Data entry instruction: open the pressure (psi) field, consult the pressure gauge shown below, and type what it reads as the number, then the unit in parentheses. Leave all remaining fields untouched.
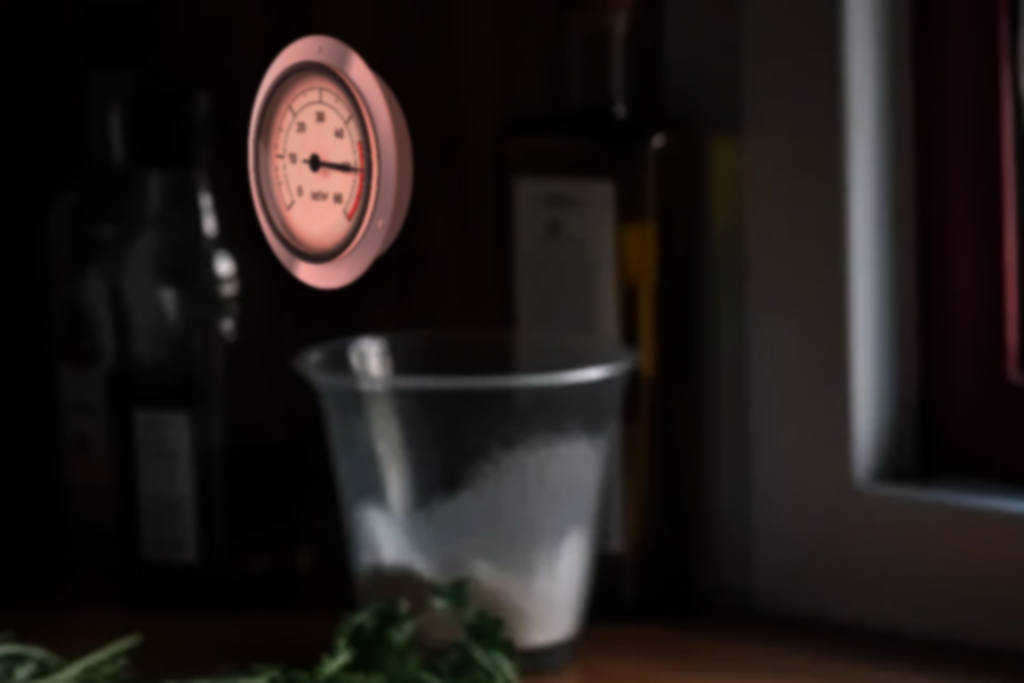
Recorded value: 50 (psi)
